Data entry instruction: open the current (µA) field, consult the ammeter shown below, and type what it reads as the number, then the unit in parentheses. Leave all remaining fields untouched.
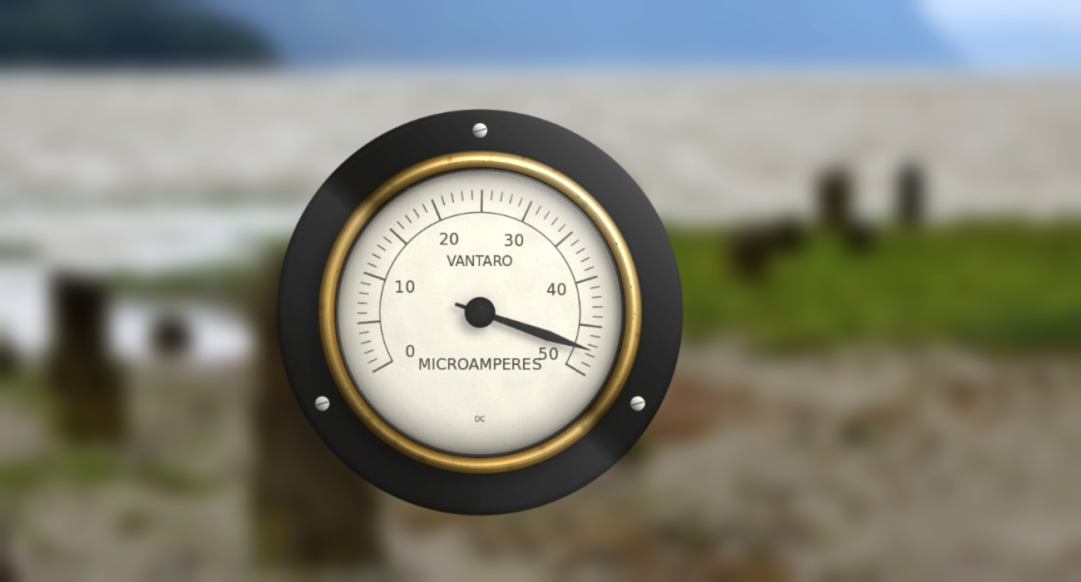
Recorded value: 47.5 (µA)
